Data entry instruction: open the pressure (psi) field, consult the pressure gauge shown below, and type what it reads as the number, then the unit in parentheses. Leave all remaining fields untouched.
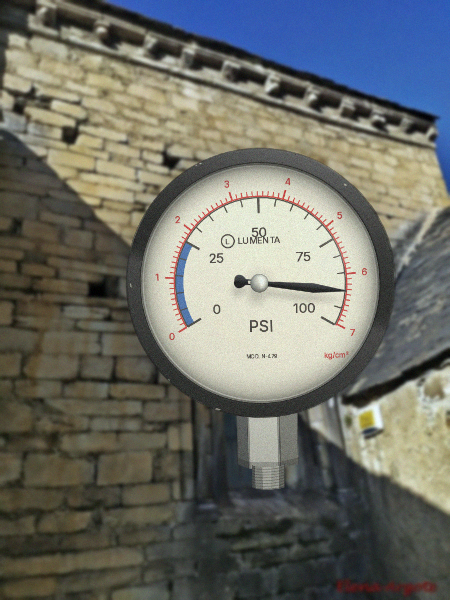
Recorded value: 90 (psi)
